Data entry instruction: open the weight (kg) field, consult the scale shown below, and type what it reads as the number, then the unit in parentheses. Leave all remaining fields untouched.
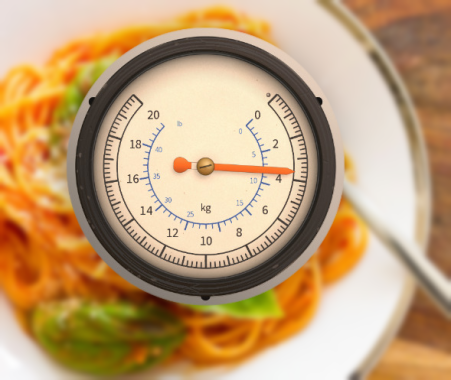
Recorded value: 3.6 (kg)
